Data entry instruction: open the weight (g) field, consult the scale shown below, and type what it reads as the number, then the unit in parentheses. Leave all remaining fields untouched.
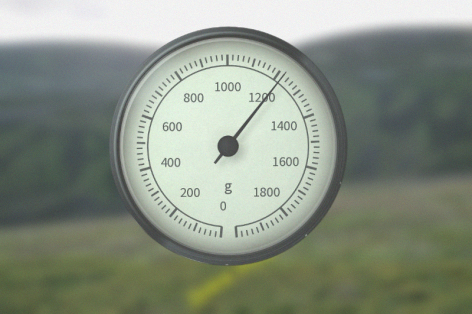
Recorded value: 1220 (g)
